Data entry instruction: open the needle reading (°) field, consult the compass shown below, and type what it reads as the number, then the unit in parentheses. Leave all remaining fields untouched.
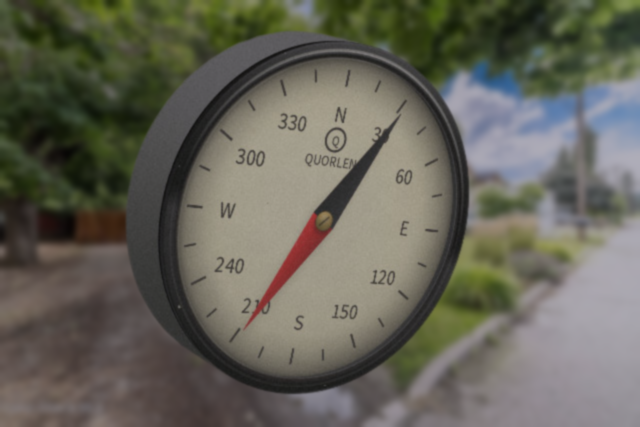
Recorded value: 210 (°)
